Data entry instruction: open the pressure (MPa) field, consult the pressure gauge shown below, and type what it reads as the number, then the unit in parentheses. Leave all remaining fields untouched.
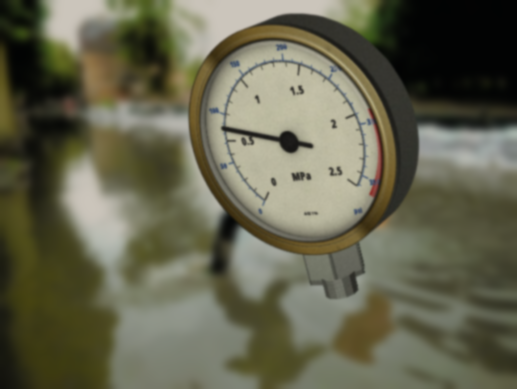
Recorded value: 0.6 (MPa)
